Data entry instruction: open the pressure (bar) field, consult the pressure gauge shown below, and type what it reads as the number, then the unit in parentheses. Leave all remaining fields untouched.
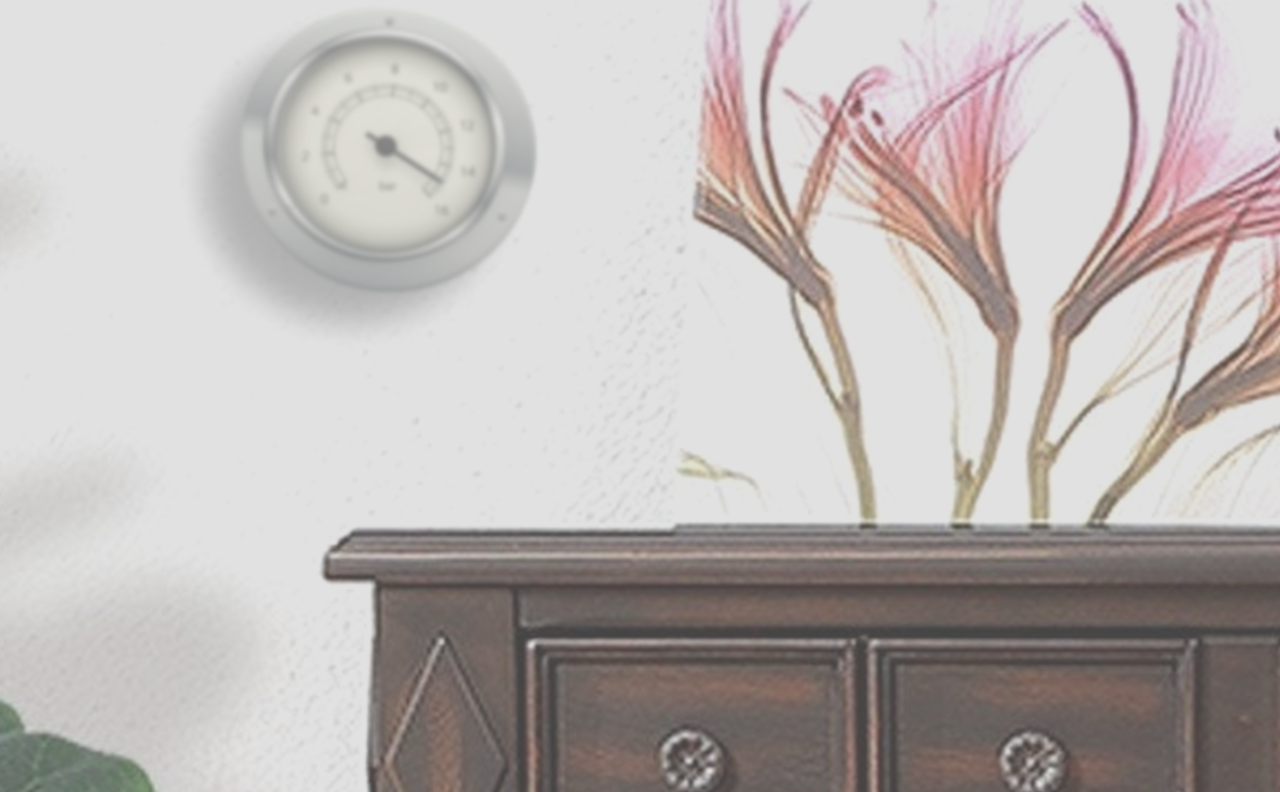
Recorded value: 15 (bar)
